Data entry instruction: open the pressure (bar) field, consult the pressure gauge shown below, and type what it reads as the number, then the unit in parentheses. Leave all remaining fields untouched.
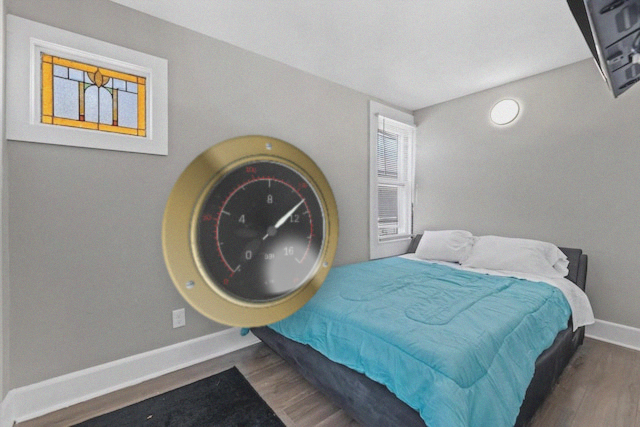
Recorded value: 11 (bar)
